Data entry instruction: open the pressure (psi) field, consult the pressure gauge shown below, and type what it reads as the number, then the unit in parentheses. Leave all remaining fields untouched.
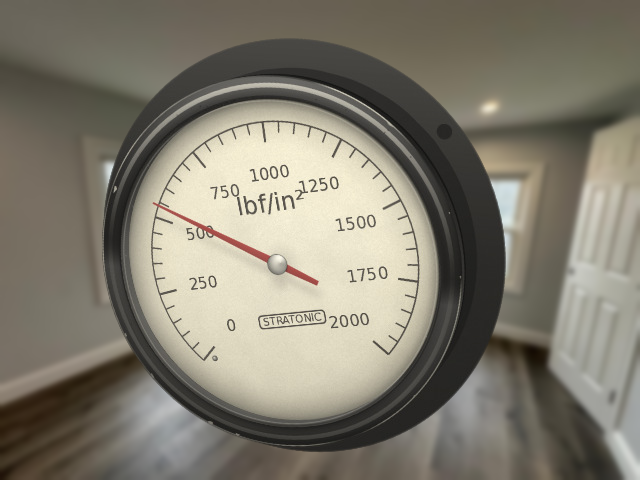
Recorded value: 550 (psi)
